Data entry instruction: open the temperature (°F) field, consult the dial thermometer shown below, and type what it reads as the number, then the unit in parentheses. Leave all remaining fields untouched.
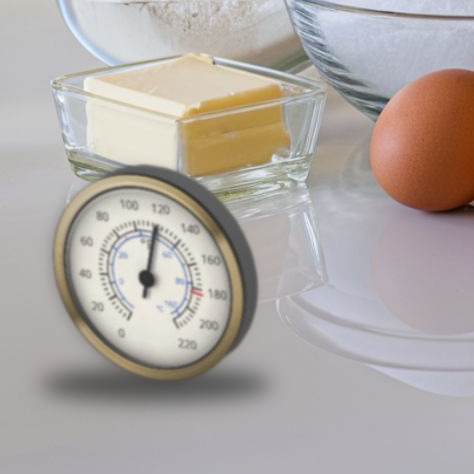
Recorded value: 120 (°F)
